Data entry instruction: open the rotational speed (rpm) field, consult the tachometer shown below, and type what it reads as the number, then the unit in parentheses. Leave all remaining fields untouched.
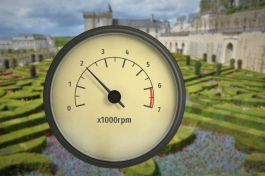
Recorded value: 2000 (rpm)
